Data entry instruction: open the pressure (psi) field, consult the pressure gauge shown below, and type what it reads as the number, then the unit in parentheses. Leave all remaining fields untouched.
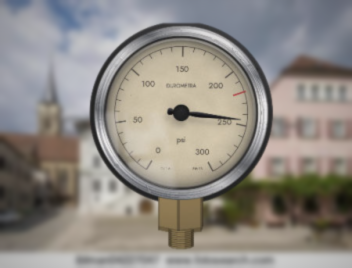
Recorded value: 245 (psi)
